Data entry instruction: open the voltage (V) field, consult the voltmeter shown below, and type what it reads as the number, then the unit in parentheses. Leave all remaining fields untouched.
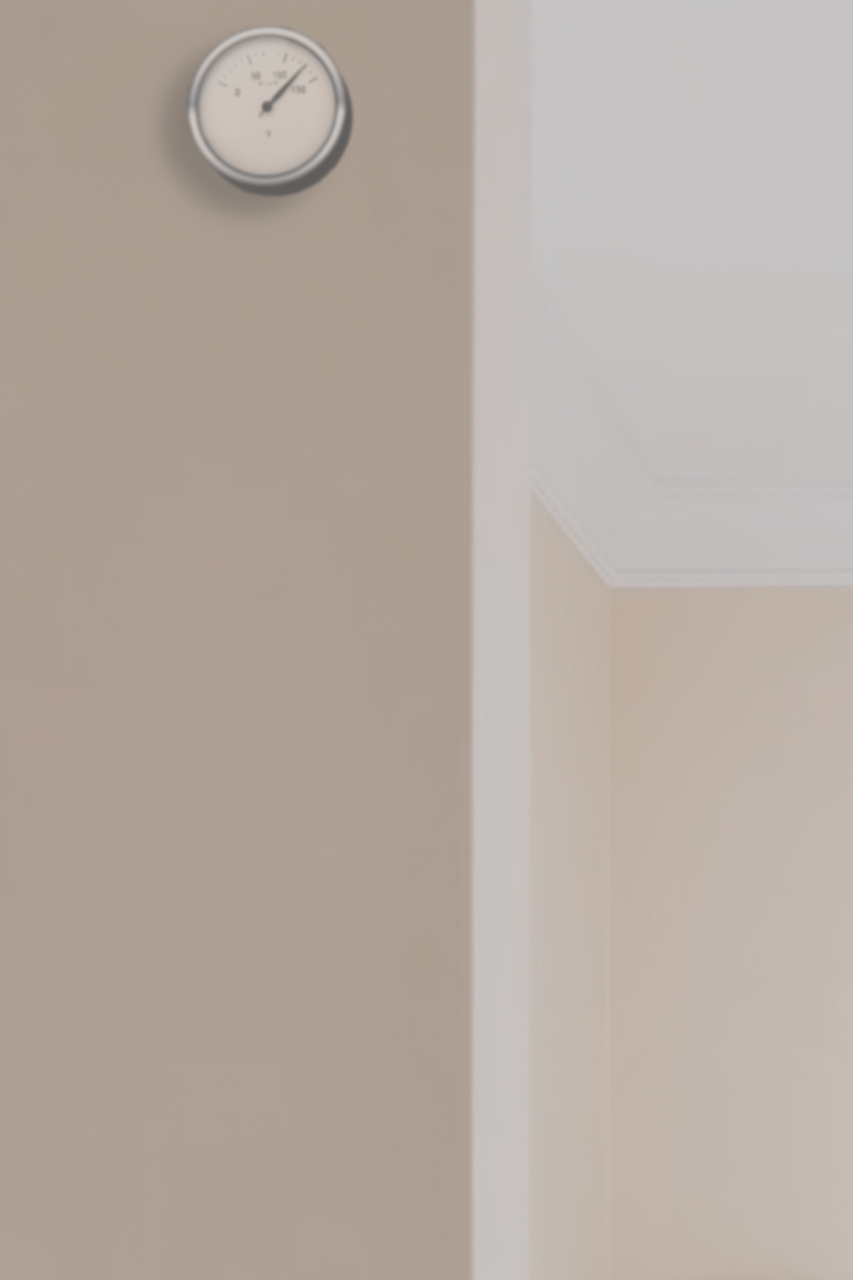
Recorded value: 130 (V)
